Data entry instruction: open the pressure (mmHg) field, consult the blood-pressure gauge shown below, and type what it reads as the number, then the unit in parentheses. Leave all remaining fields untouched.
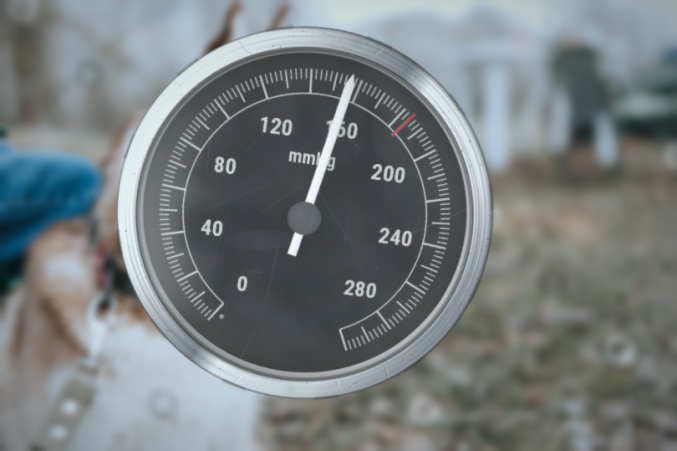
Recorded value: 156 (mmHg)
